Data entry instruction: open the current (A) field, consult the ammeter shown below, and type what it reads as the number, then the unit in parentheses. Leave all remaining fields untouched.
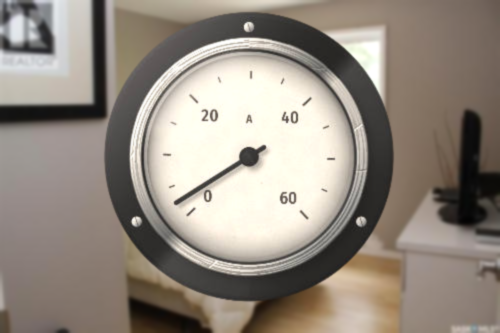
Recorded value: 2.5 (A)
